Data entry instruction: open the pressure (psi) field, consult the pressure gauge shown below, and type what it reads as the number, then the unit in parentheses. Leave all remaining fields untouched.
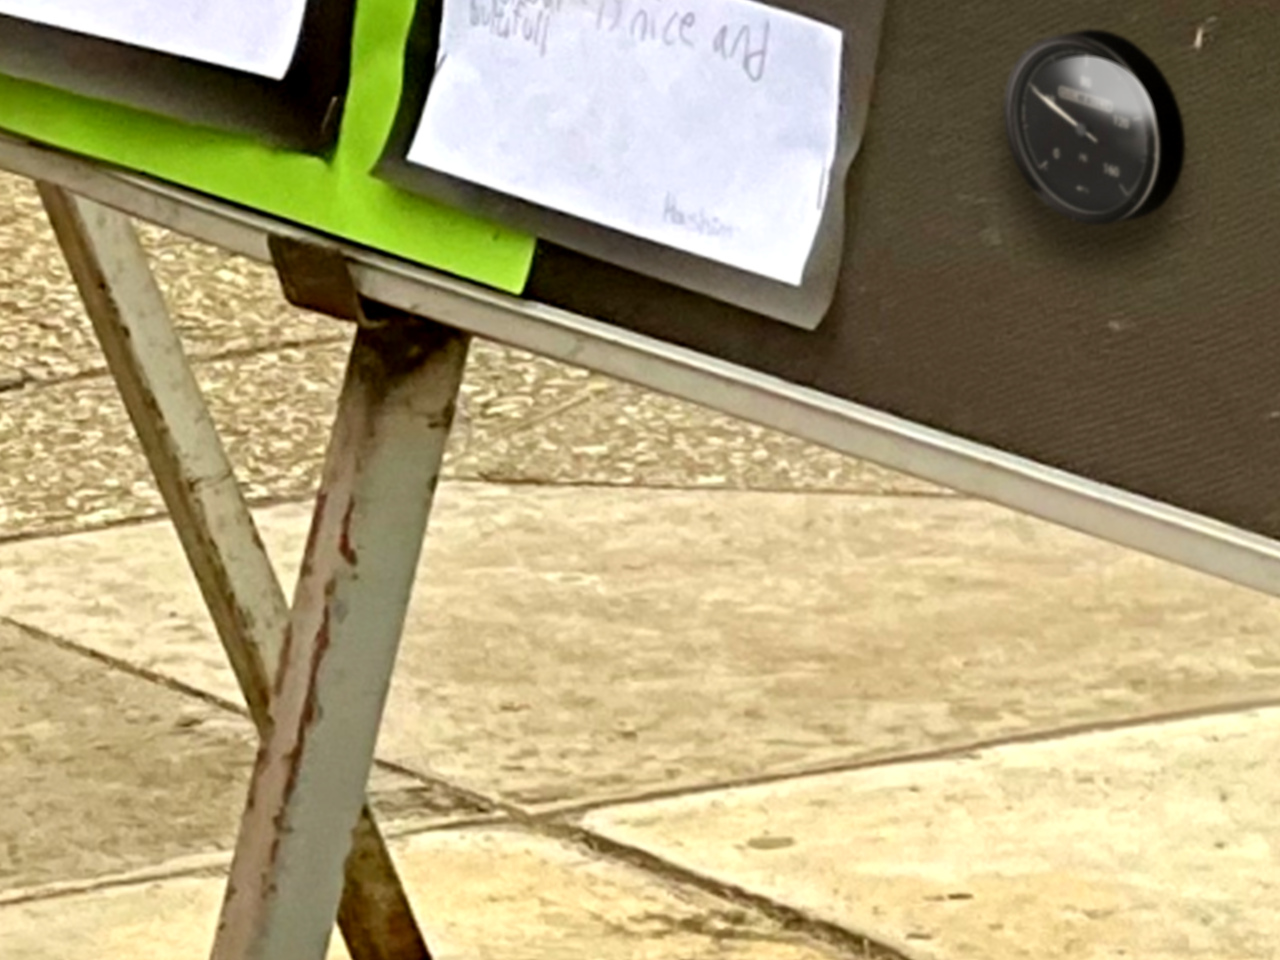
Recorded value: 40 (psi)
